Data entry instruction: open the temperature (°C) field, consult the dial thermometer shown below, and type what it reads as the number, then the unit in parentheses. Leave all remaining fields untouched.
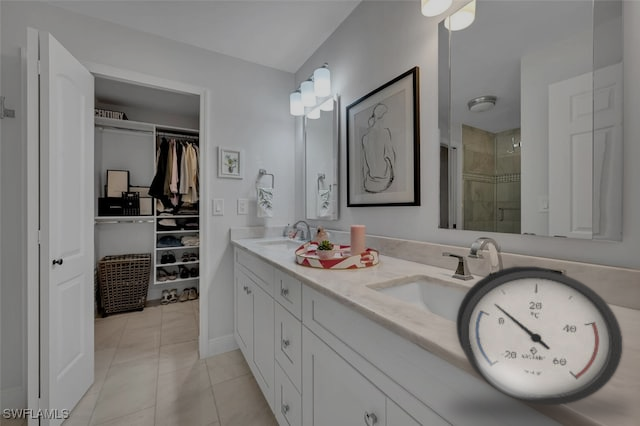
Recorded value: 5 (°C)
